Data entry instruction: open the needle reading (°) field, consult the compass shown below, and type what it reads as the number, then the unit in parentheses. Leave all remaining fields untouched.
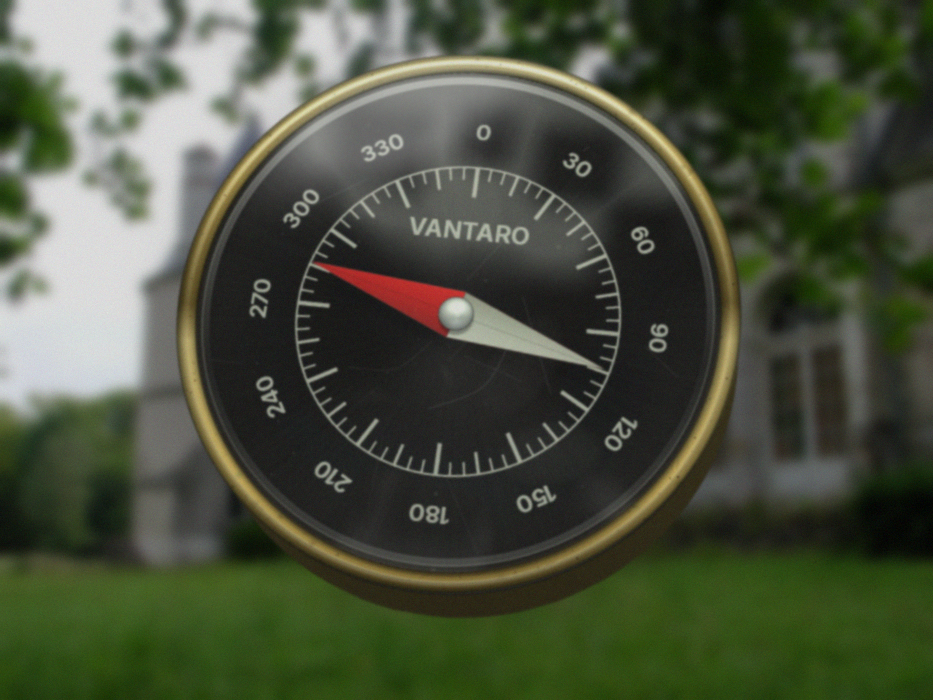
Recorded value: 285 (°)
